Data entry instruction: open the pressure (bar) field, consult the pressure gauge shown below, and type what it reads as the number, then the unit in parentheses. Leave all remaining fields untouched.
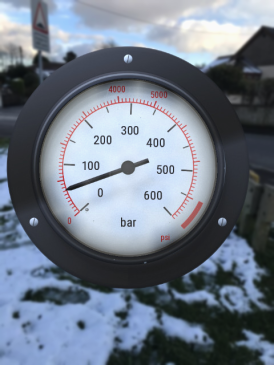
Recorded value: 50 (bar)
